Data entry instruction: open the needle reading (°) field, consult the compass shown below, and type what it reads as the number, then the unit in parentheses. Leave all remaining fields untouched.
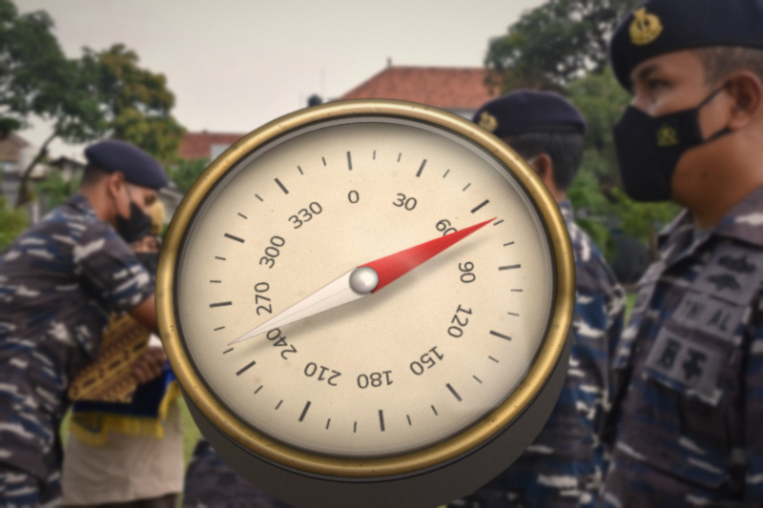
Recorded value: 70 (°)
